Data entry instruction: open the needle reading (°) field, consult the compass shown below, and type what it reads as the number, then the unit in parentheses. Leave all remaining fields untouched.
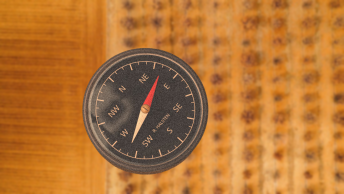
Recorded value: 70 (°)
